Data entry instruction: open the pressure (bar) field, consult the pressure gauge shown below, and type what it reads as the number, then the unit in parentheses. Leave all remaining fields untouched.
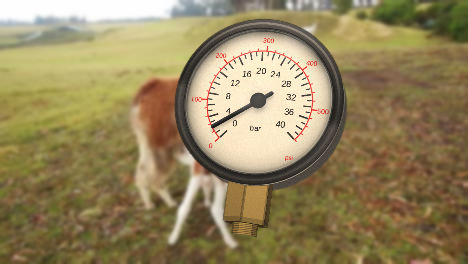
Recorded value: 2 (bar)
